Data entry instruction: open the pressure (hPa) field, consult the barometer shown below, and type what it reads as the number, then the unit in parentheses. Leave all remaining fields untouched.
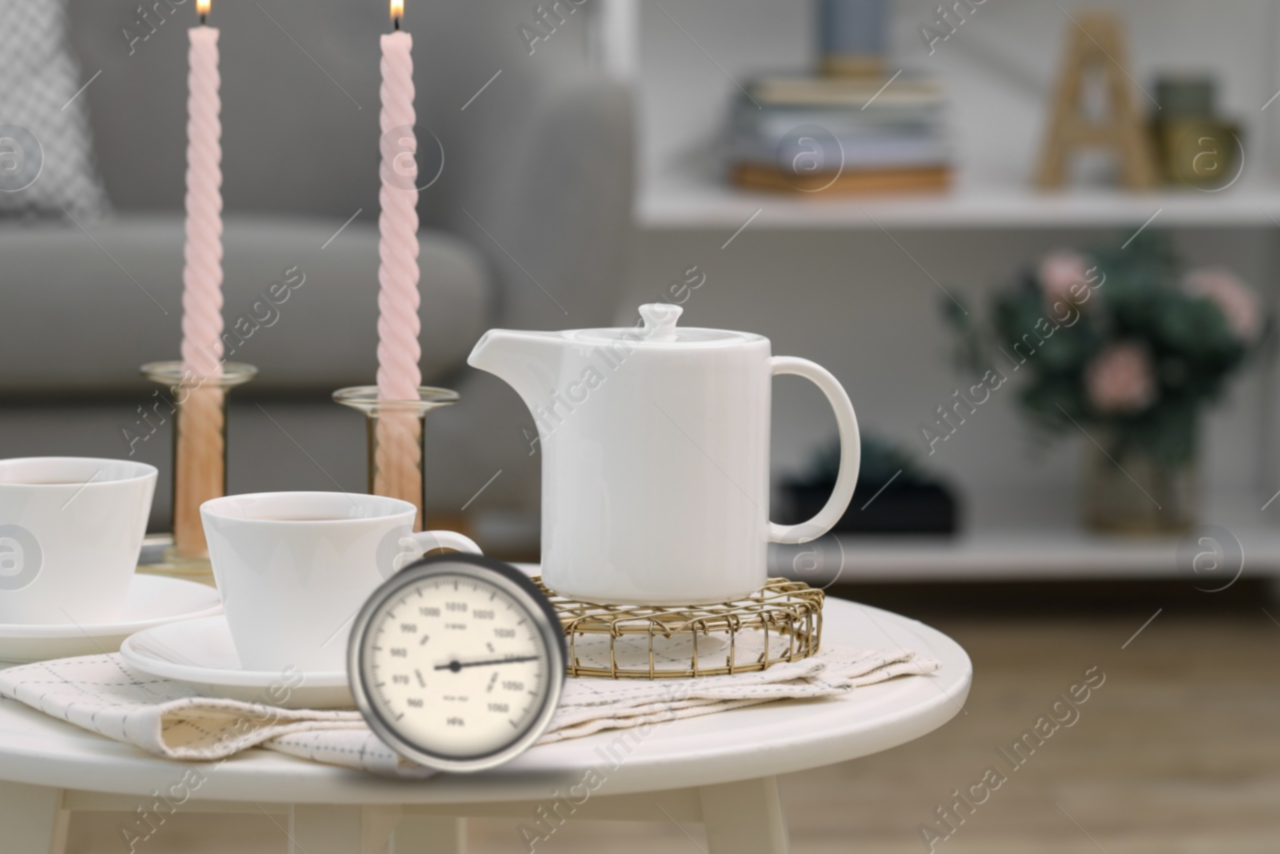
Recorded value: 1040 (hPa)
